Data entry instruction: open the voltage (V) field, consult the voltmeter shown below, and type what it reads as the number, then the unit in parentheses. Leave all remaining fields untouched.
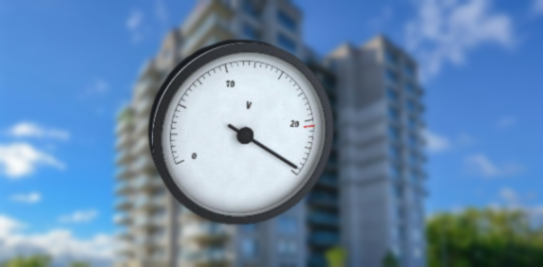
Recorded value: 24.5 (V)
